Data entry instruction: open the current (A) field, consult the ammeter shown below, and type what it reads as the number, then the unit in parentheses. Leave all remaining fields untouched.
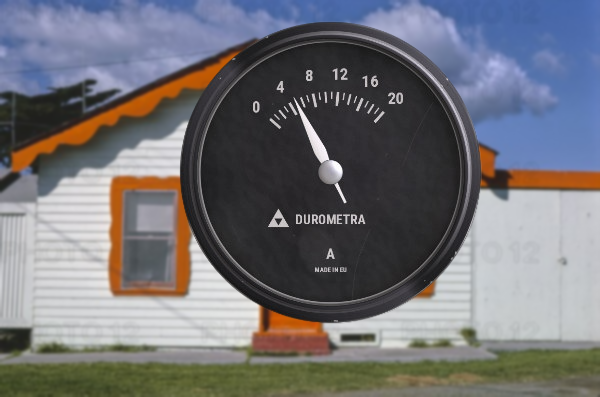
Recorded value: 5 (A)
